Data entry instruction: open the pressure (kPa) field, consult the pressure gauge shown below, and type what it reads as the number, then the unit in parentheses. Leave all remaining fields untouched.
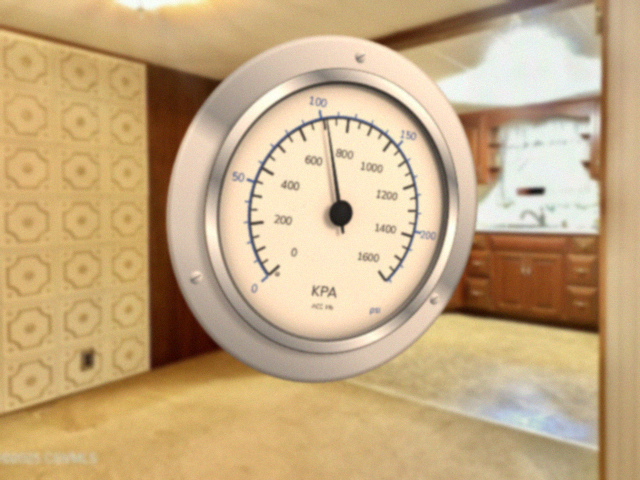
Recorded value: 700 (kPa)
